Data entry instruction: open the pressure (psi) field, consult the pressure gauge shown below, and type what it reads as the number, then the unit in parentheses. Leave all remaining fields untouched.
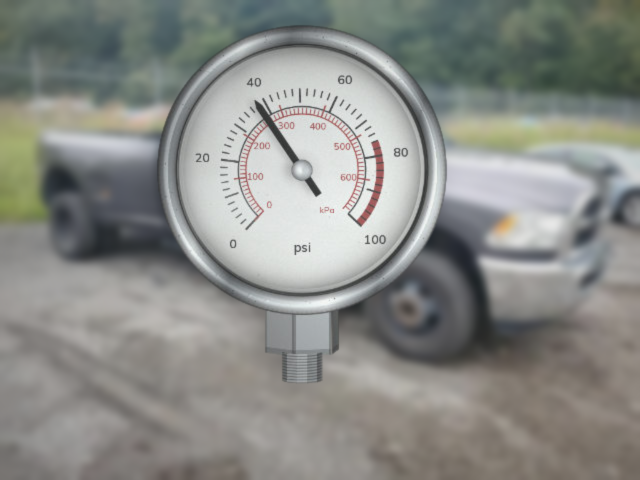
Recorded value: 38 (psi)
